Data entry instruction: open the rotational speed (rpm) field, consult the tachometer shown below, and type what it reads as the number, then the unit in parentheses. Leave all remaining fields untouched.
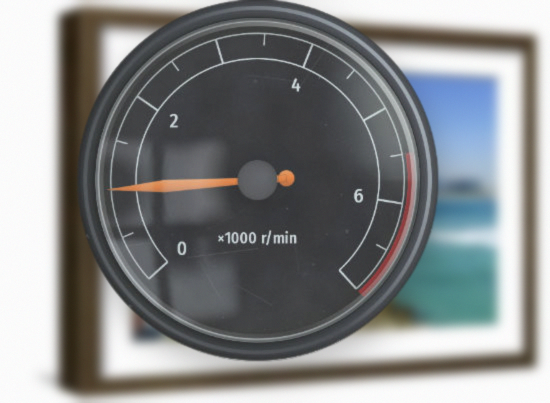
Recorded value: 1000 (rpm)
